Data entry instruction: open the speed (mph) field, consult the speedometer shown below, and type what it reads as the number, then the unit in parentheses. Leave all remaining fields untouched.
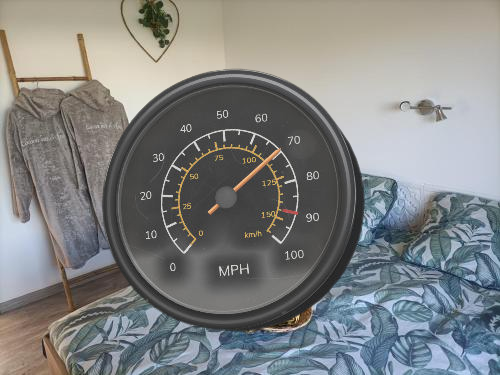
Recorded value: 70 (mph)
